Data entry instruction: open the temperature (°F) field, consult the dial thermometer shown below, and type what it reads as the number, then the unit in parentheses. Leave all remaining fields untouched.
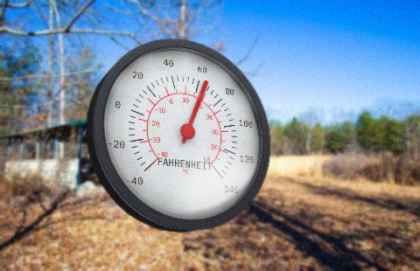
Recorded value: 64 (°F)
